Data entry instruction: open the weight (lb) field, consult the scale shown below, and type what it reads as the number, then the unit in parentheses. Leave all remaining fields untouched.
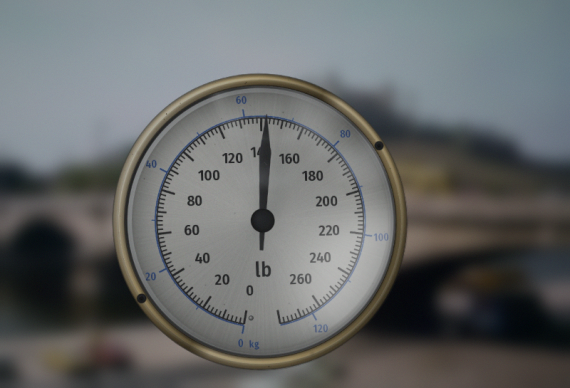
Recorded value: 142 (lb)
